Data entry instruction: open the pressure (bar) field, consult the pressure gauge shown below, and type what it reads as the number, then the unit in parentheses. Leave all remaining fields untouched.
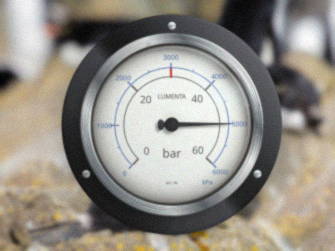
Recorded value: 50 (bar)
